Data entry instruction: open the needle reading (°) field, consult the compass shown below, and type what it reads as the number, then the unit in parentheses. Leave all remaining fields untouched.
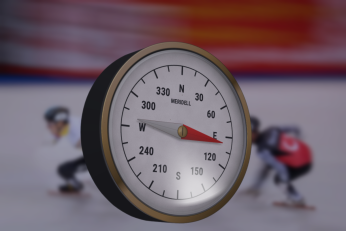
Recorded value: 97.5 (°)
